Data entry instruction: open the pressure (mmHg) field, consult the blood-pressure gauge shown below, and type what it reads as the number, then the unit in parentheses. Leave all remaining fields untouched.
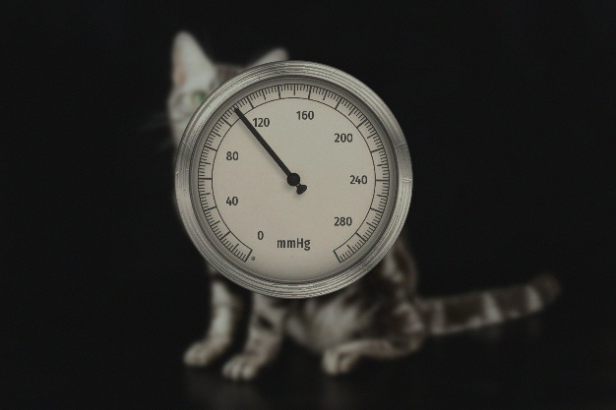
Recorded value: 110 (mmHg)
